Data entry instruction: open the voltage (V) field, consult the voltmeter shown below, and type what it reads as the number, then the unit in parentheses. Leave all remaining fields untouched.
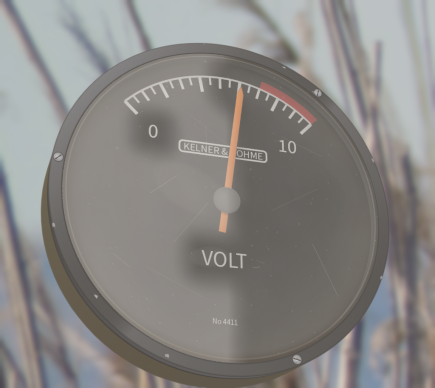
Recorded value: 6 (V)
